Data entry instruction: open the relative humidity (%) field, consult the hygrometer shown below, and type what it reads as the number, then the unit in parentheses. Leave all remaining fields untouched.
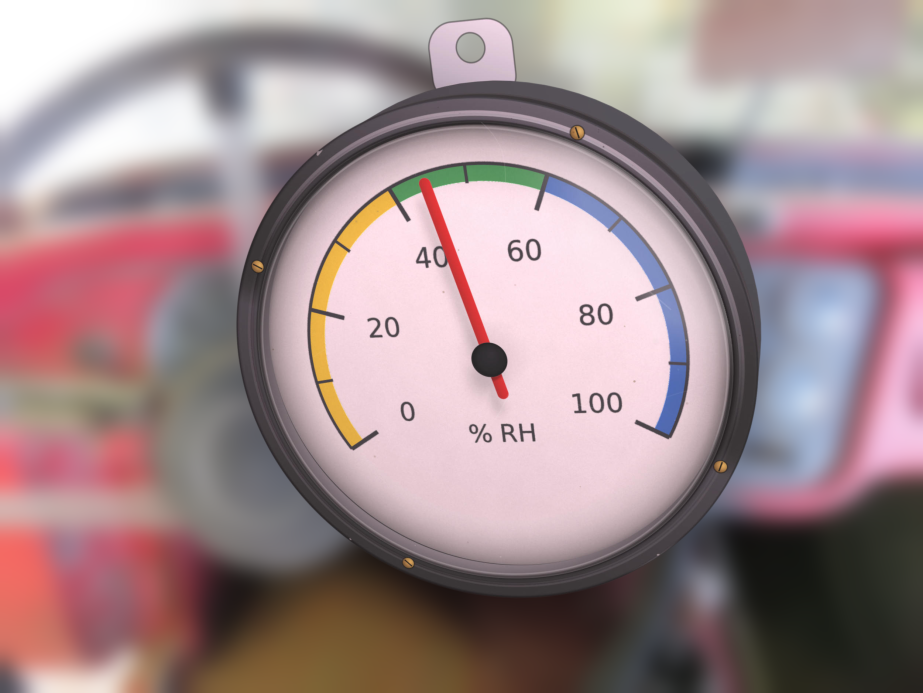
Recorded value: 45 (%)
